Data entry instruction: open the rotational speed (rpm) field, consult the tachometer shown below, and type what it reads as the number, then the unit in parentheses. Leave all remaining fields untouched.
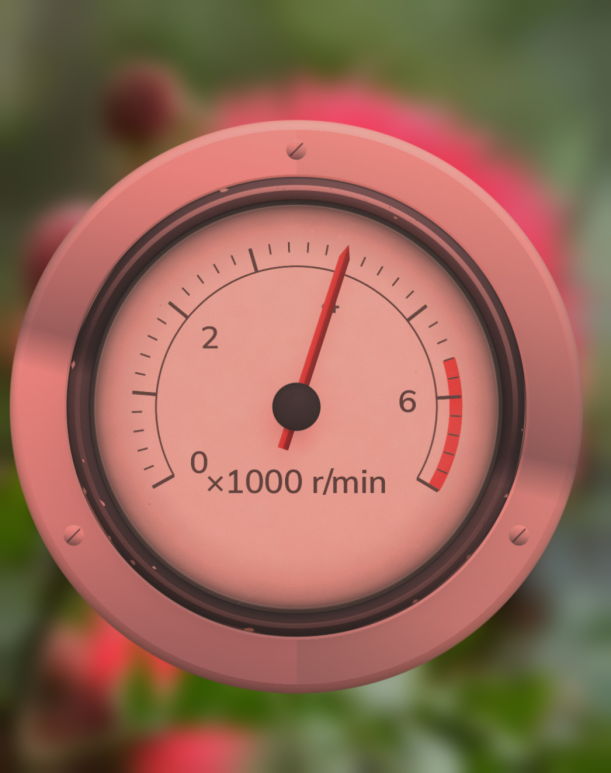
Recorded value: 4000 (rpm)
